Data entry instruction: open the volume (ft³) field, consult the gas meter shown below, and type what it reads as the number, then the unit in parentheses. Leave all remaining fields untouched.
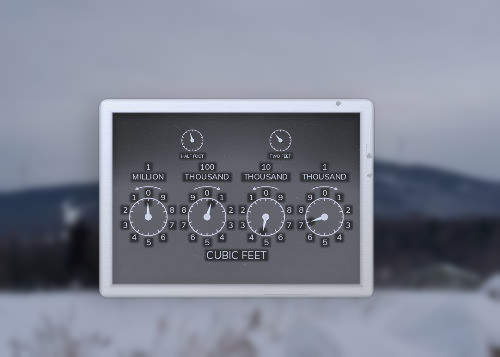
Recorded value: 4700 (ft³)
